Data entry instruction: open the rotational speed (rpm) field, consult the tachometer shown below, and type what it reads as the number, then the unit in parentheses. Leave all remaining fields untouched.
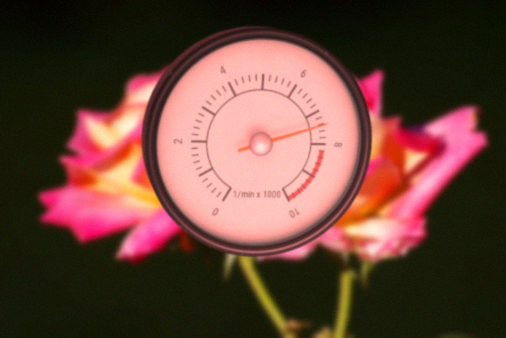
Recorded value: 7400 (rpm)
